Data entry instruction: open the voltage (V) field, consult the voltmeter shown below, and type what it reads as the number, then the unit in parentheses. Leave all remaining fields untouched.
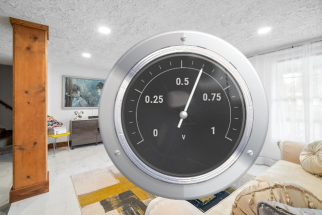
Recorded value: 0.6 (V)
